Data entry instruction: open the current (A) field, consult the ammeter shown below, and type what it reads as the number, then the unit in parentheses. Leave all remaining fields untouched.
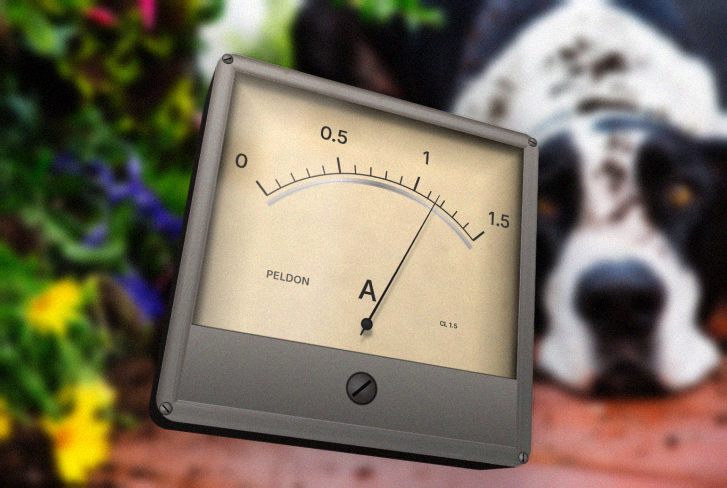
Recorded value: 1.15 (A)
